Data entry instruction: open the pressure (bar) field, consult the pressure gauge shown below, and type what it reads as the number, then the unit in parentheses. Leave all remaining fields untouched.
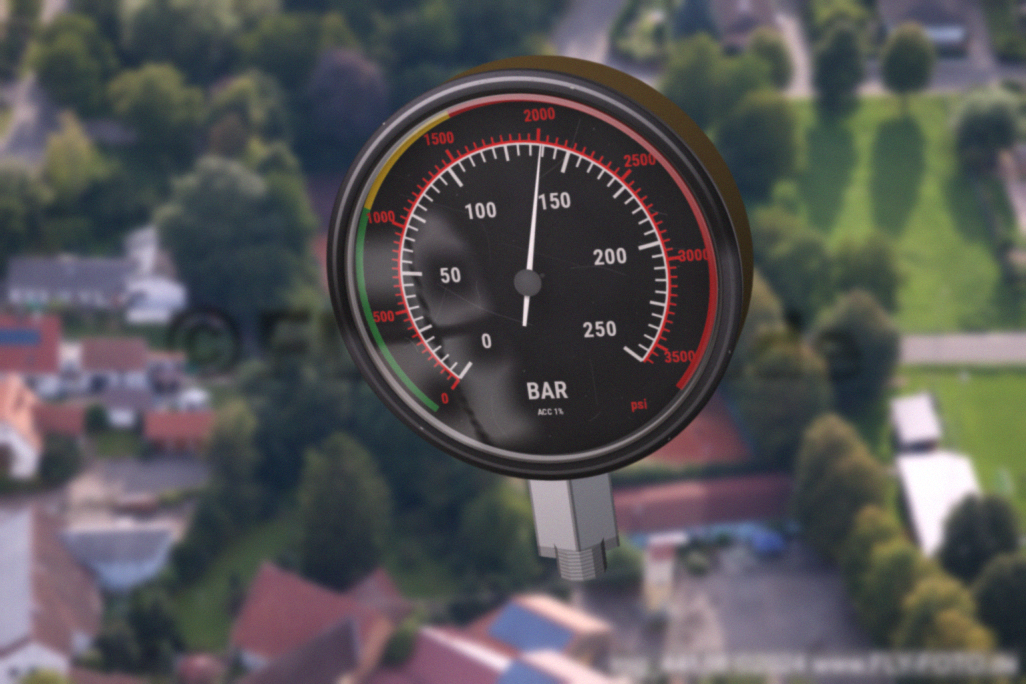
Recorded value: 140 (bar)
